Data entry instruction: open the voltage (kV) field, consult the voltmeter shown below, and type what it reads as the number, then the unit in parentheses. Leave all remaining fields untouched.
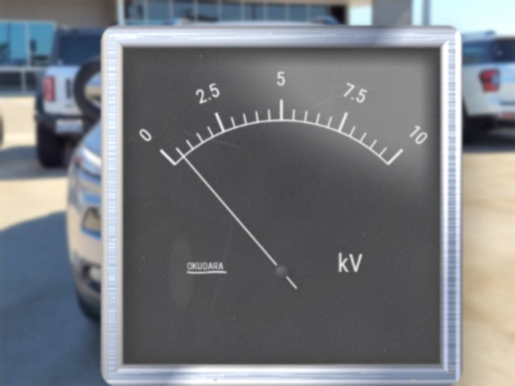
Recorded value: 0.5 (kV)
